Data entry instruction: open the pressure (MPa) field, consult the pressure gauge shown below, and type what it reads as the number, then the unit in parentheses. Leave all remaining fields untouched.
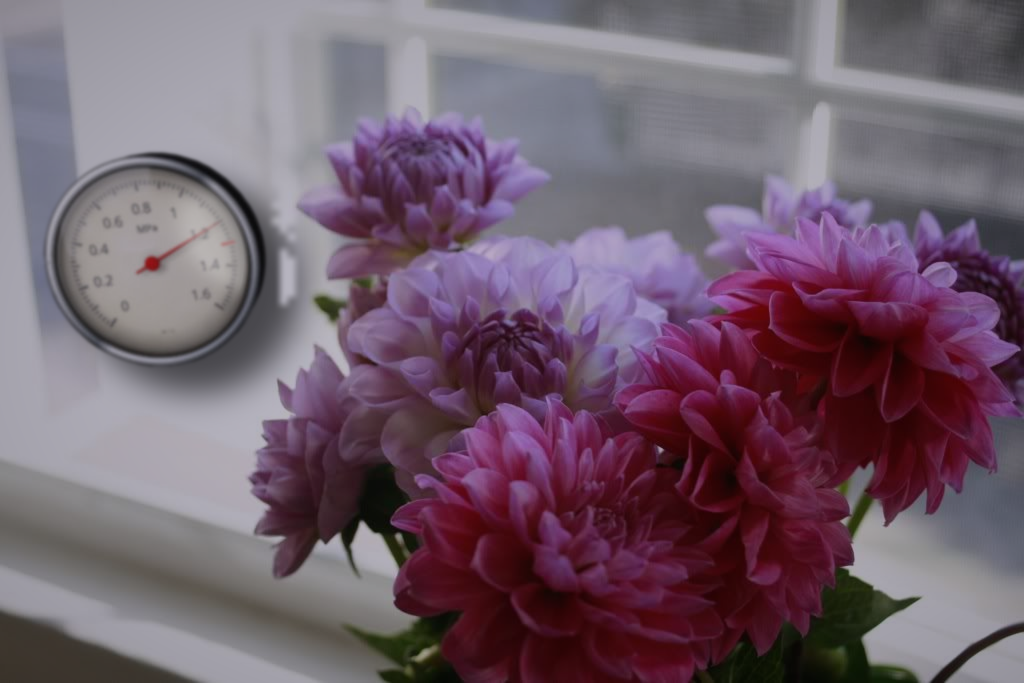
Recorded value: 1.2 (MPa)
